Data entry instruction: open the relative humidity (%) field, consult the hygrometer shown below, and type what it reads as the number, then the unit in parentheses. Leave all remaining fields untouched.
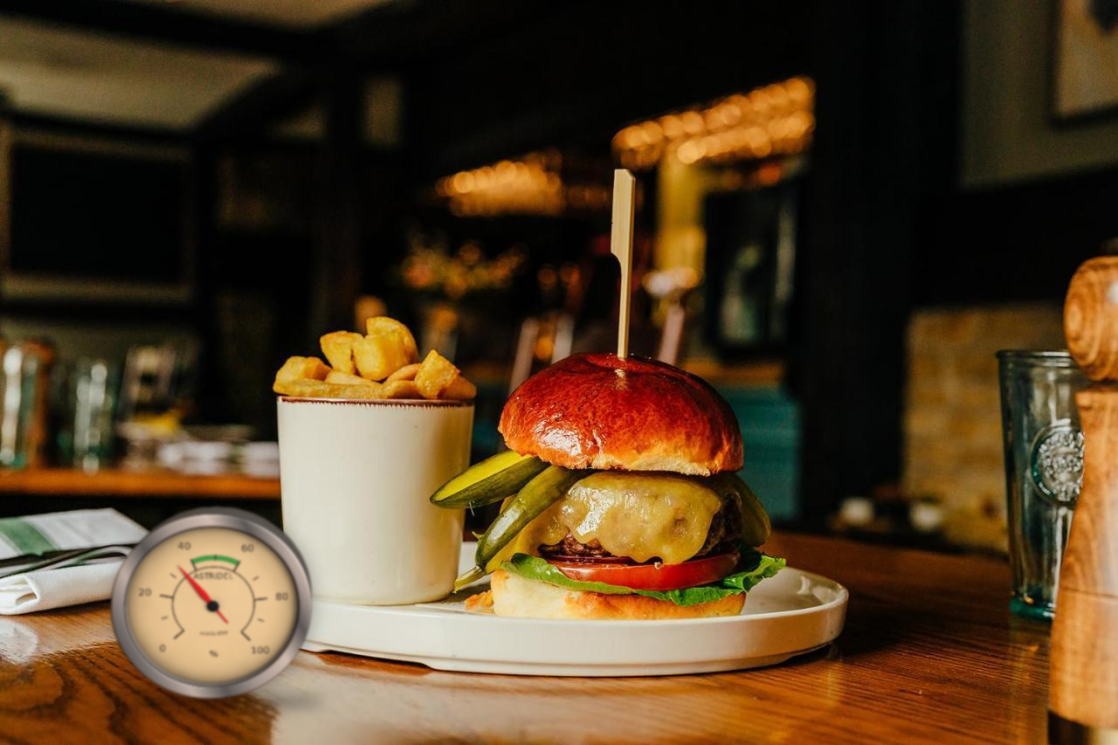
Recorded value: 35 (%)
